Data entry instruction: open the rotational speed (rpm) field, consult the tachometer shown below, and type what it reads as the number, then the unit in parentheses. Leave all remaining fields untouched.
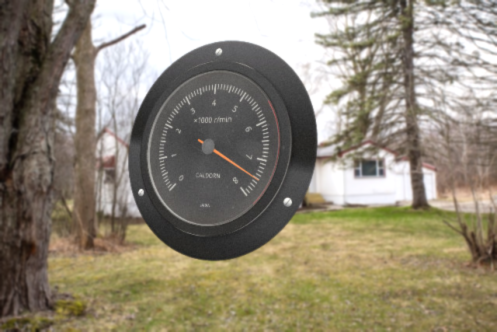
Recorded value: 7500 (rpm)
